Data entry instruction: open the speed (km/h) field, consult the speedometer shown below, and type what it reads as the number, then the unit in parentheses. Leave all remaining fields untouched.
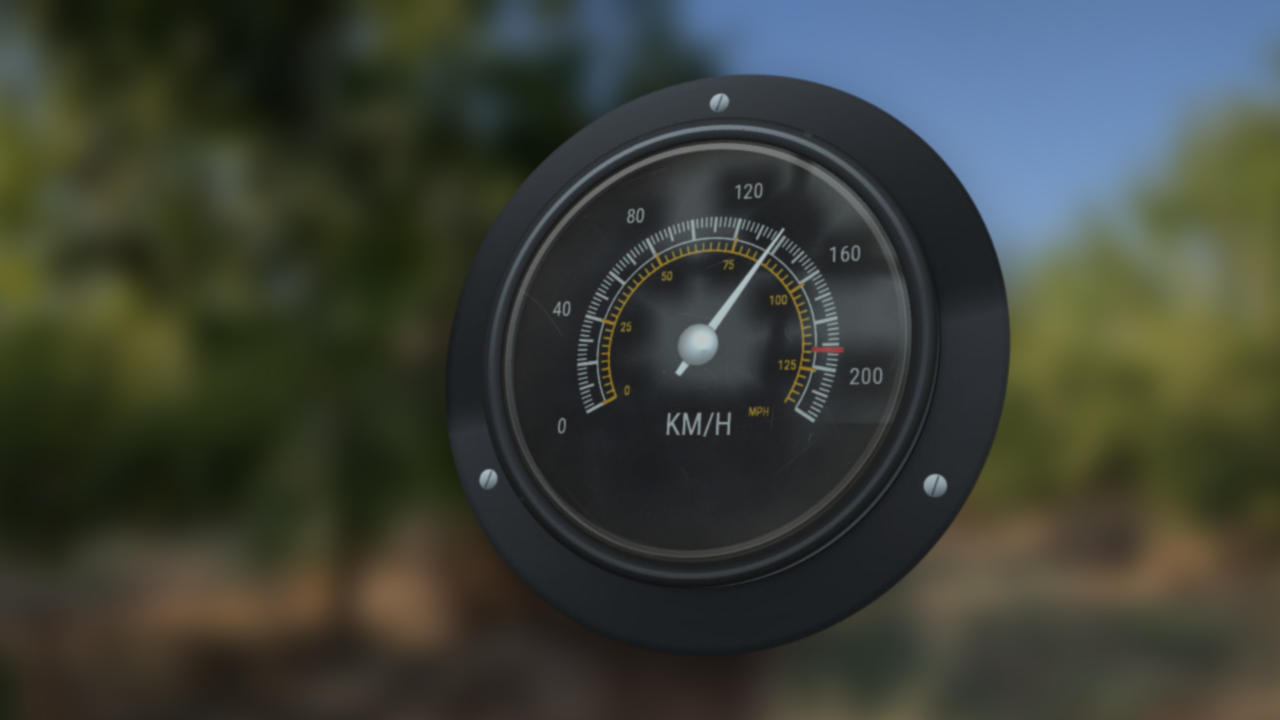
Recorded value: 140 (km/h)
